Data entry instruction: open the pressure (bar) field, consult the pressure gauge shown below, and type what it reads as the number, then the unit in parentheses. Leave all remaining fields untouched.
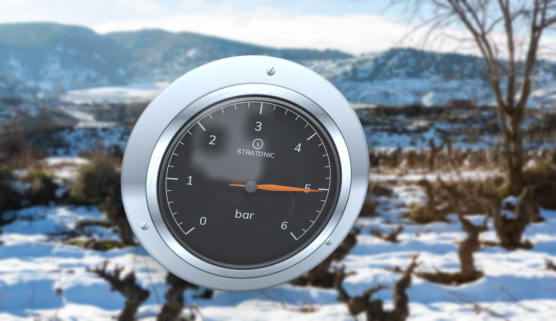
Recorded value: 5 (bar)
